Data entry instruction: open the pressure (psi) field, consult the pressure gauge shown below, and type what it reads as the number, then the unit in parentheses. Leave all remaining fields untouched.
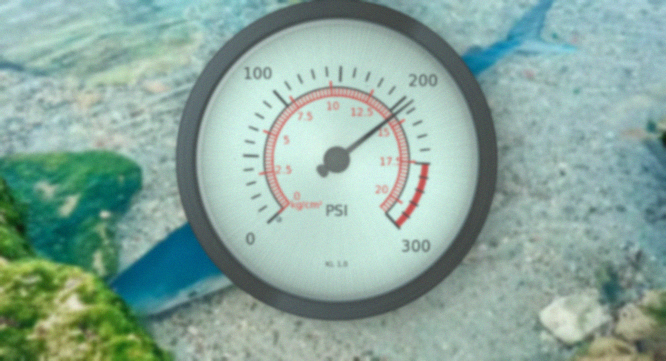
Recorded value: 205 (psi)
